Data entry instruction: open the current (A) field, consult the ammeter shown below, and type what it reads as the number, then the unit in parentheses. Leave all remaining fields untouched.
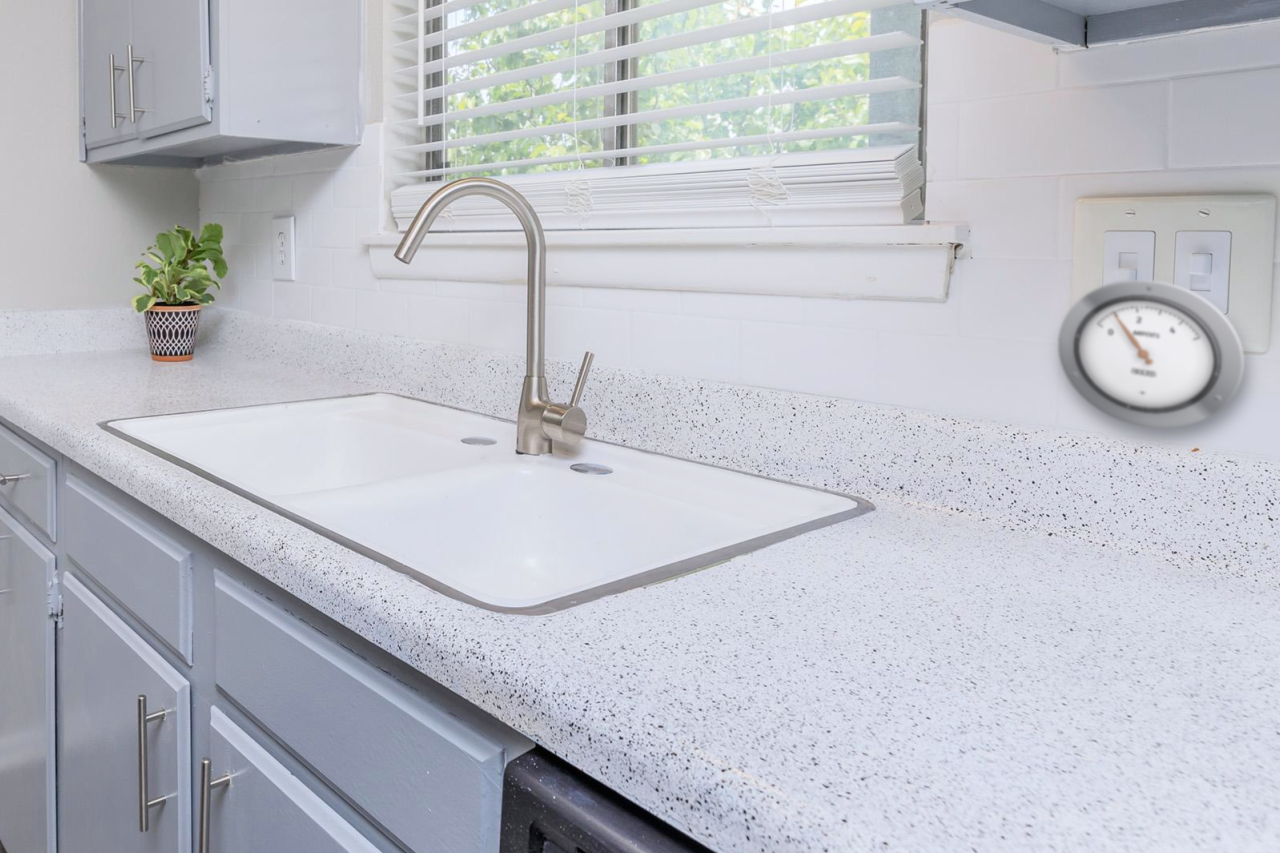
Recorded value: 1 (A)
